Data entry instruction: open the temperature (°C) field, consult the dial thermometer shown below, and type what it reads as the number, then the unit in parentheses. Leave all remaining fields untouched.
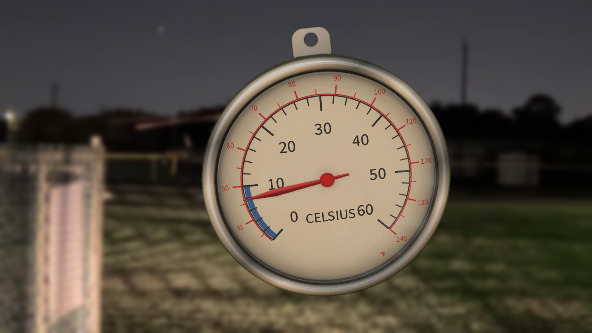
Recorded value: 8 (°C)
